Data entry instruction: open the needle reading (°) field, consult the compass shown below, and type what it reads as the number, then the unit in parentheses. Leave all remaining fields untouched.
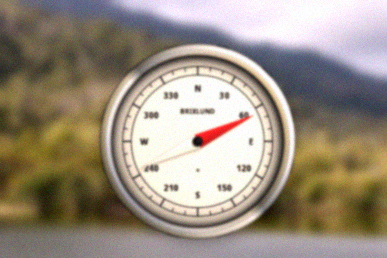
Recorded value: 65 (°)
